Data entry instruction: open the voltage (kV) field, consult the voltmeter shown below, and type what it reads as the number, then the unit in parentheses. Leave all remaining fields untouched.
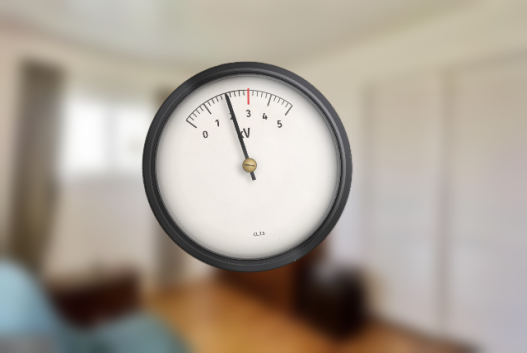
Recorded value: 2 (kV)
